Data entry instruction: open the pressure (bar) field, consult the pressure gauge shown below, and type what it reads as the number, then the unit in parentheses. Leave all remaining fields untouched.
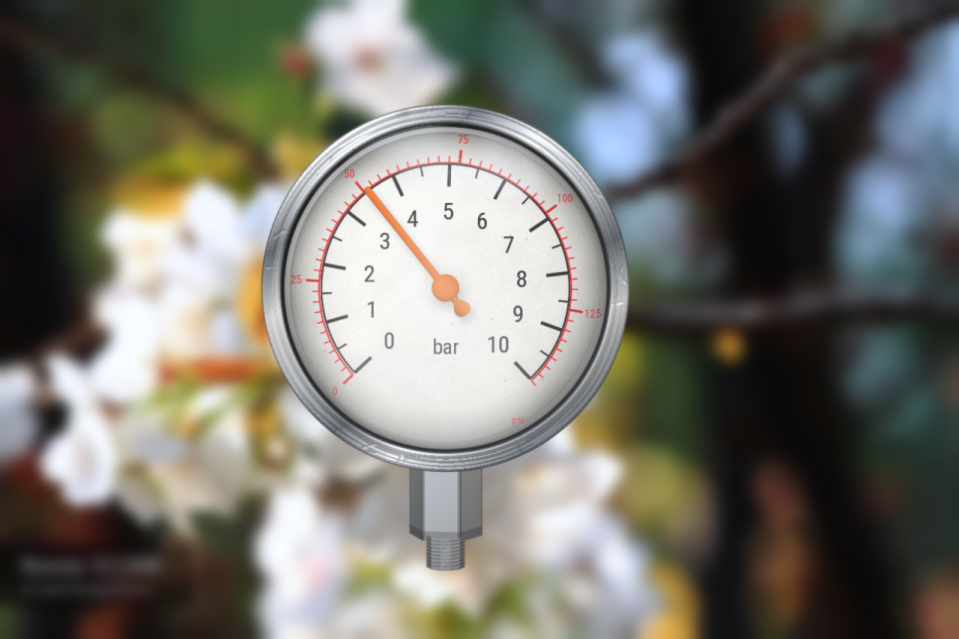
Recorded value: 3.5 (bar)
